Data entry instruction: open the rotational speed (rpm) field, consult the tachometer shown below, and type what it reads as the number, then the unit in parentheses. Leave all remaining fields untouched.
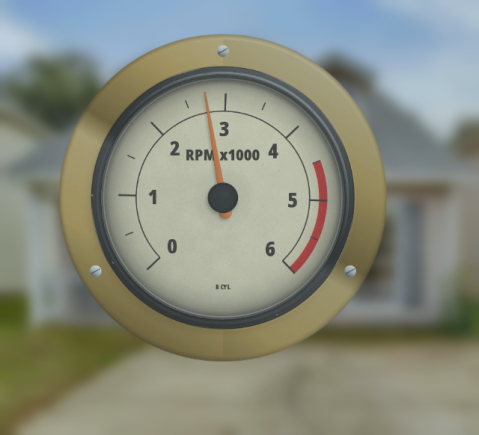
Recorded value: 2750 (rpm)
